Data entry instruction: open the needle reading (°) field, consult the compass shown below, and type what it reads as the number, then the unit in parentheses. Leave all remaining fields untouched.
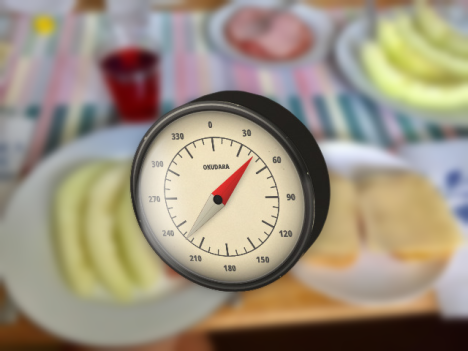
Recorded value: 45 (°)
